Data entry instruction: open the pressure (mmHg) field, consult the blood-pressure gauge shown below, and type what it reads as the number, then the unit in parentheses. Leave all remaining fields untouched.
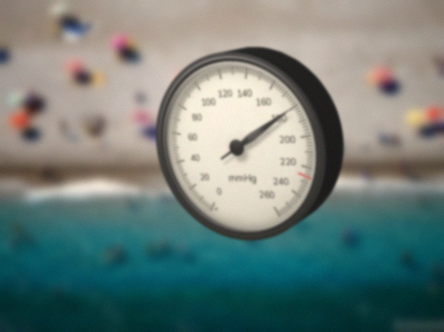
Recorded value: 180 (mmHg)
